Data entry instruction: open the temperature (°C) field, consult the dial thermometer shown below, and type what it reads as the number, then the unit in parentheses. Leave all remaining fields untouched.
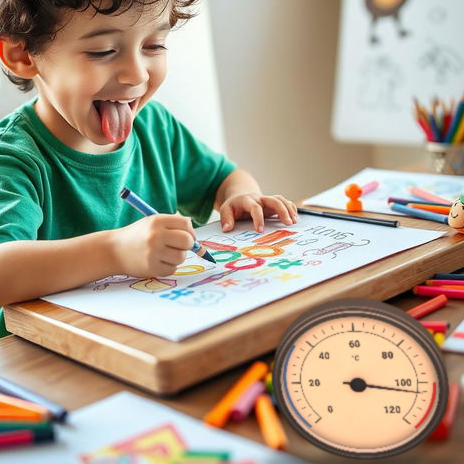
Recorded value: 104 (°C)
